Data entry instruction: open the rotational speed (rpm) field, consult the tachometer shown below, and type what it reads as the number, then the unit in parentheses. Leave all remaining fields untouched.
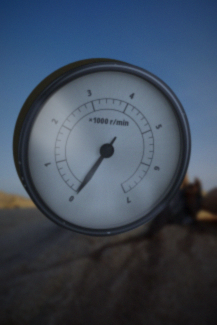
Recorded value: 0 (rpm)
